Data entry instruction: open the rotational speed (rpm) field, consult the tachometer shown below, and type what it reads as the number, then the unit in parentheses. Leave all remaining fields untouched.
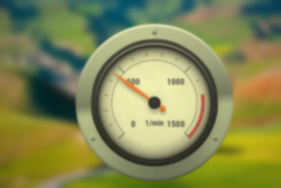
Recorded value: 450 (rpm)
